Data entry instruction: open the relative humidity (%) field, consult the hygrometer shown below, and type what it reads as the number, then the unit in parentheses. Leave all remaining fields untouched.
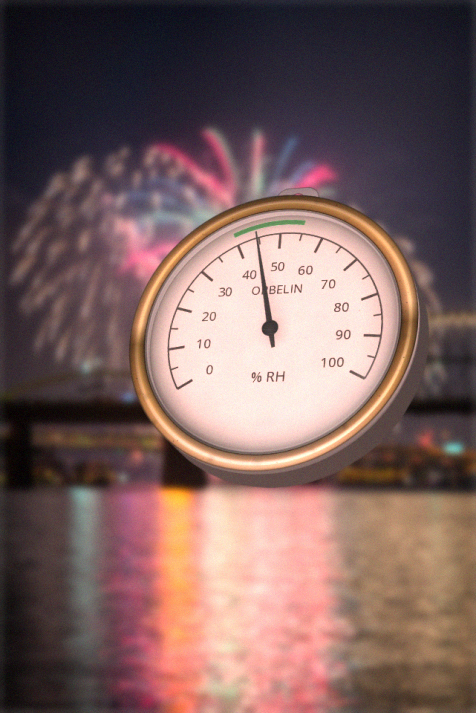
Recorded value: 45 (%)
